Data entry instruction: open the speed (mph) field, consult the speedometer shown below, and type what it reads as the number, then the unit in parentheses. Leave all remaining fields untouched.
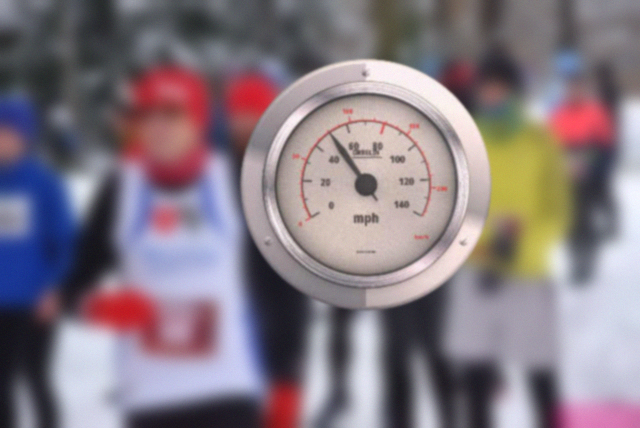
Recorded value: 50 (mph)
